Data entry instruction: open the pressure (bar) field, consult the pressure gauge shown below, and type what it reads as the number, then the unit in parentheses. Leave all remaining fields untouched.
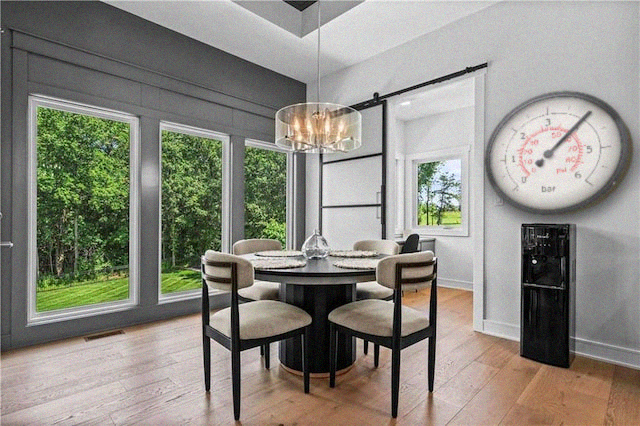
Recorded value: 4 (bar)
